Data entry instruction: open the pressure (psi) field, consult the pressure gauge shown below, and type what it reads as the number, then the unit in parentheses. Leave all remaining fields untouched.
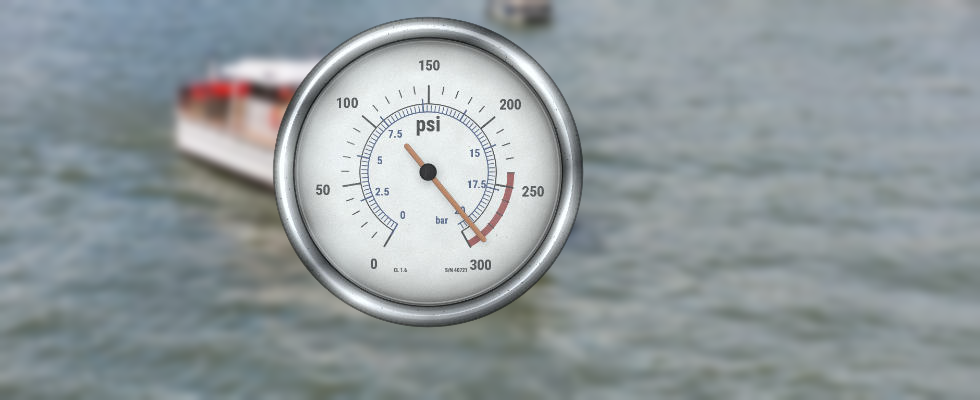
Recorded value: 290 (psi)
